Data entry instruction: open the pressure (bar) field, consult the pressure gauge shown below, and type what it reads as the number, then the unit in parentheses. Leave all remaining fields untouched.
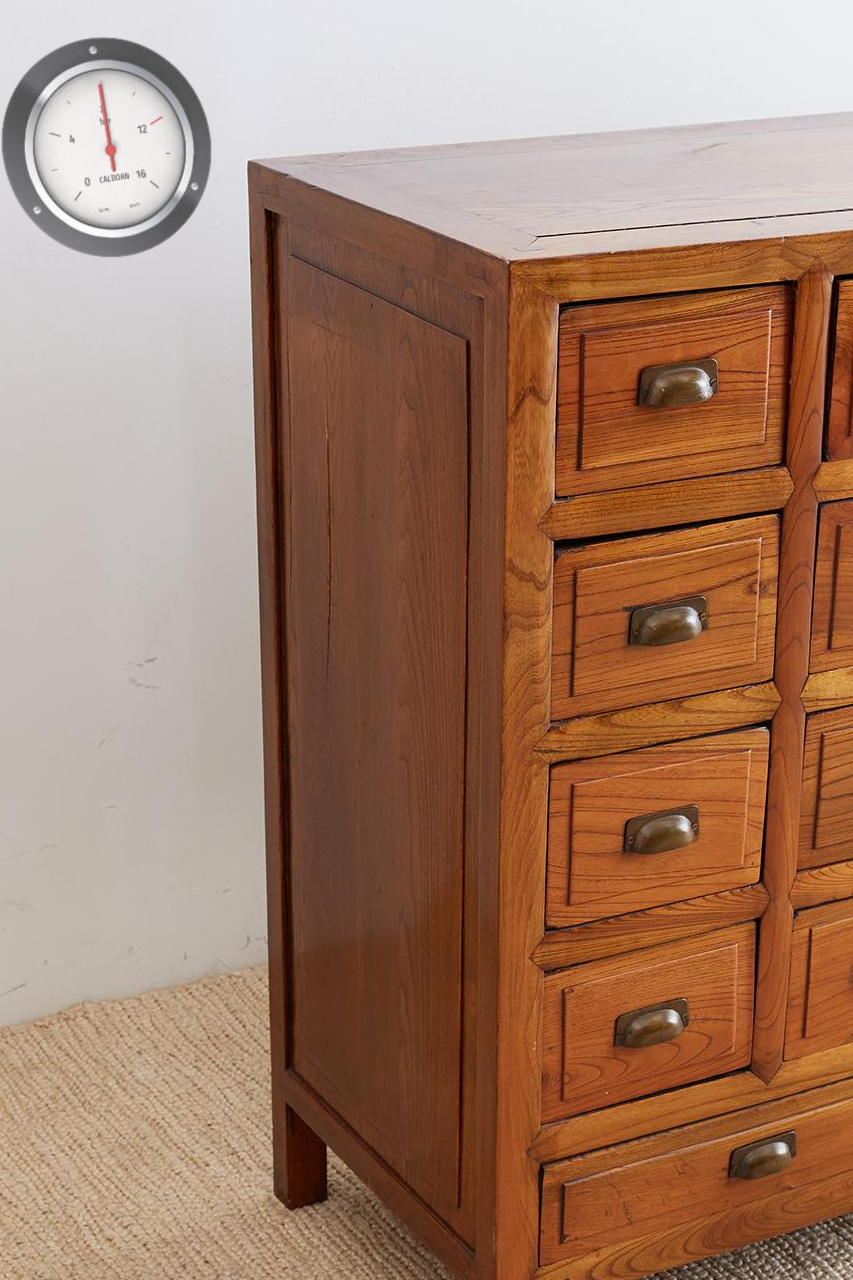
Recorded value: 8 (bar)
